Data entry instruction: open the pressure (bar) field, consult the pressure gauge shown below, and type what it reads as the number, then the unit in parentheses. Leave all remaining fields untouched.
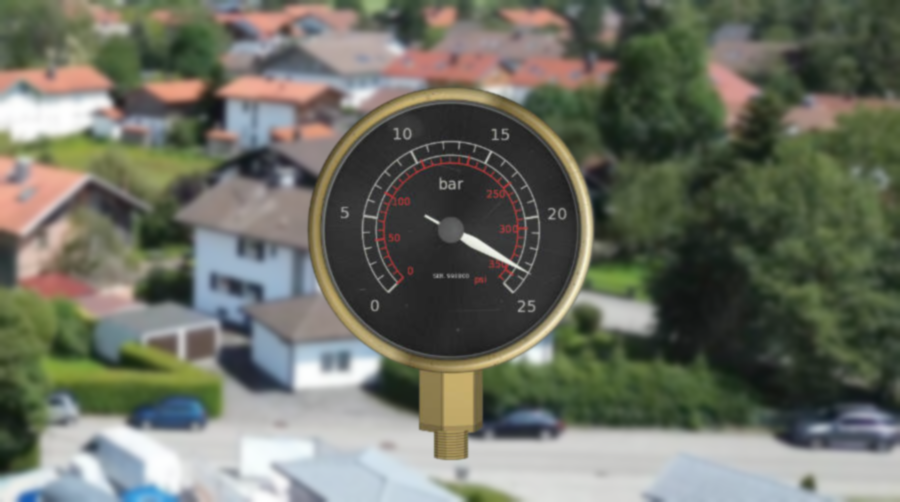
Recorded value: 23.5 (bar)
